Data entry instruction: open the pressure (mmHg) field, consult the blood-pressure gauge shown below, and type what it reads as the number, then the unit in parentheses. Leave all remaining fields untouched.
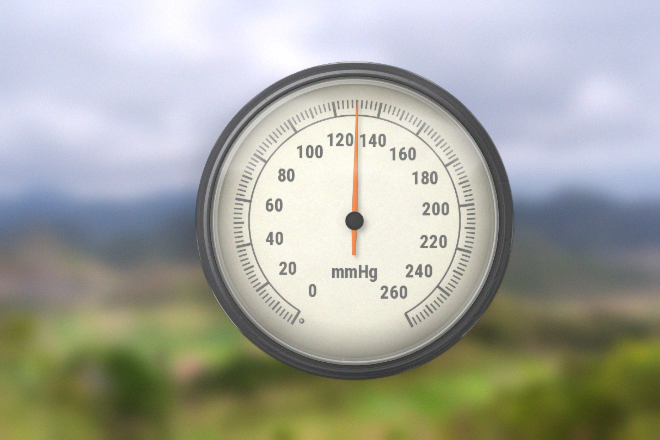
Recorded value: 130 (mmHg)
